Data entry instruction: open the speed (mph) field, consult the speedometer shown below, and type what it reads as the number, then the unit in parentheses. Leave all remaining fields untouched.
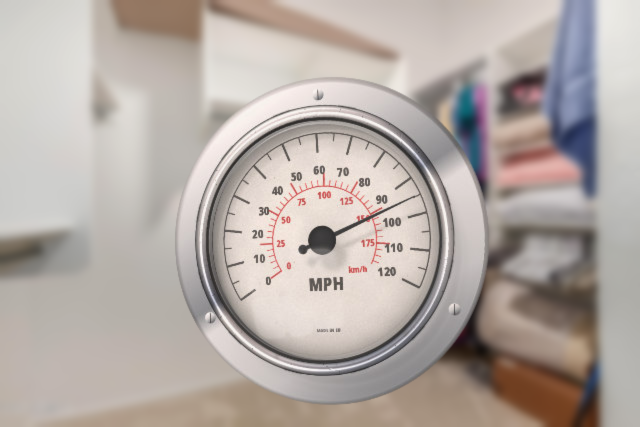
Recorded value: 95 (mph)
